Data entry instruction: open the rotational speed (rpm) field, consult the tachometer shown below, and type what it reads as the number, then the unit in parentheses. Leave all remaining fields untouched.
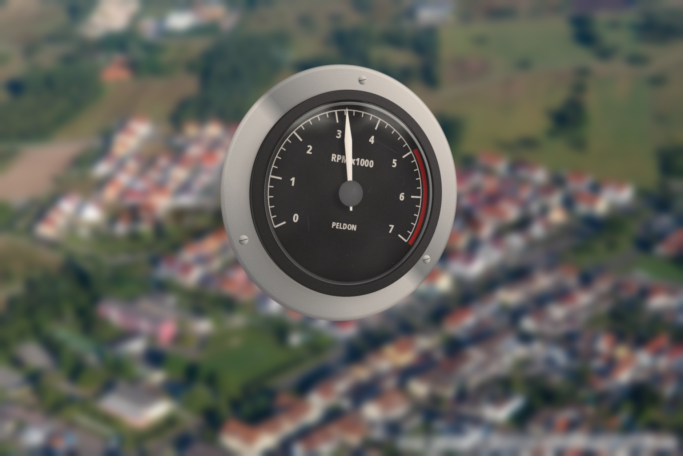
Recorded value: 3200 (rpm)
